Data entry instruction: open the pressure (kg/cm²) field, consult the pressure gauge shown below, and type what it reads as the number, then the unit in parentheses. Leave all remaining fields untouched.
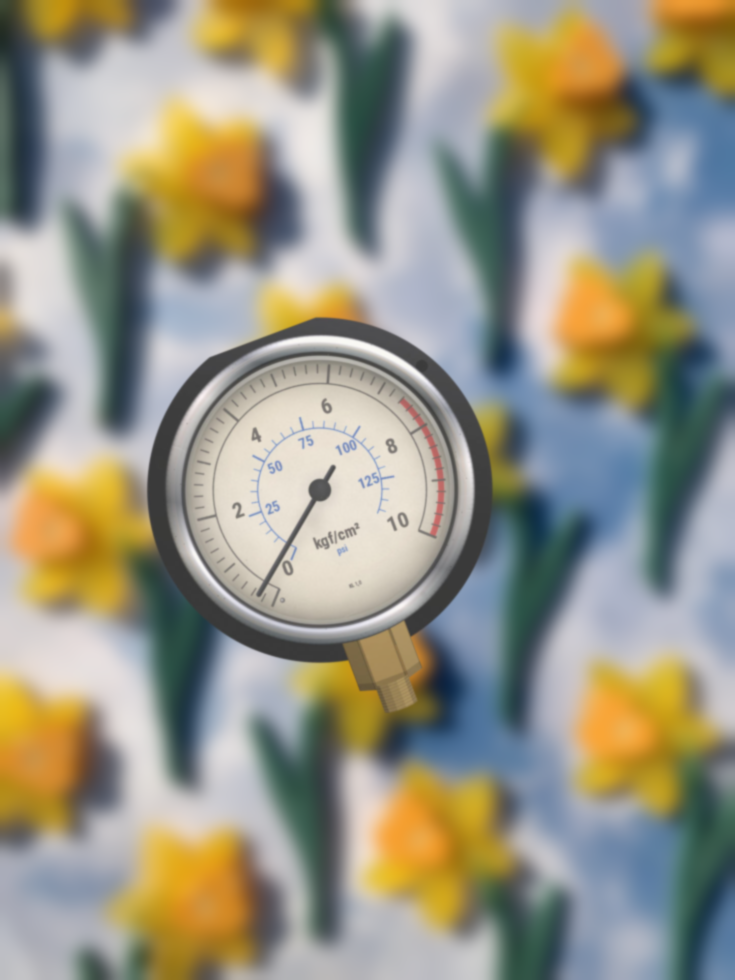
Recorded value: 0.3 (kg/cm²)
